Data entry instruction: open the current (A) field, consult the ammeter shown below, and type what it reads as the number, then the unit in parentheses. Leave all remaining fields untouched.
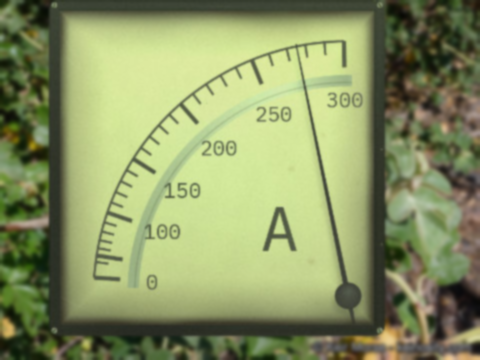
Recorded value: 275 (A)
